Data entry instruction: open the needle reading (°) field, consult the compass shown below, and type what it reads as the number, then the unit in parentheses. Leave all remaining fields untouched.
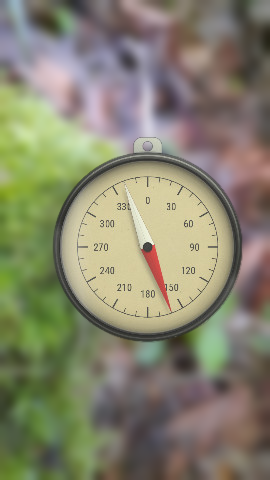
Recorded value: 160 (°)
